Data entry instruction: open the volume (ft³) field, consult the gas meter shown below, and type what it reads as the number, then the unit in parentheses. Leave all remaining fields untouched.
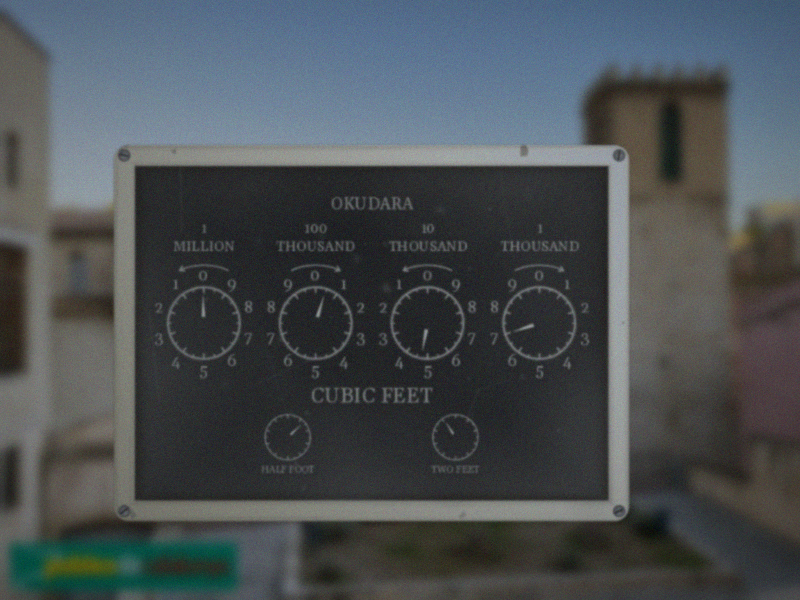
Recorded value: 4700 (ft³)
